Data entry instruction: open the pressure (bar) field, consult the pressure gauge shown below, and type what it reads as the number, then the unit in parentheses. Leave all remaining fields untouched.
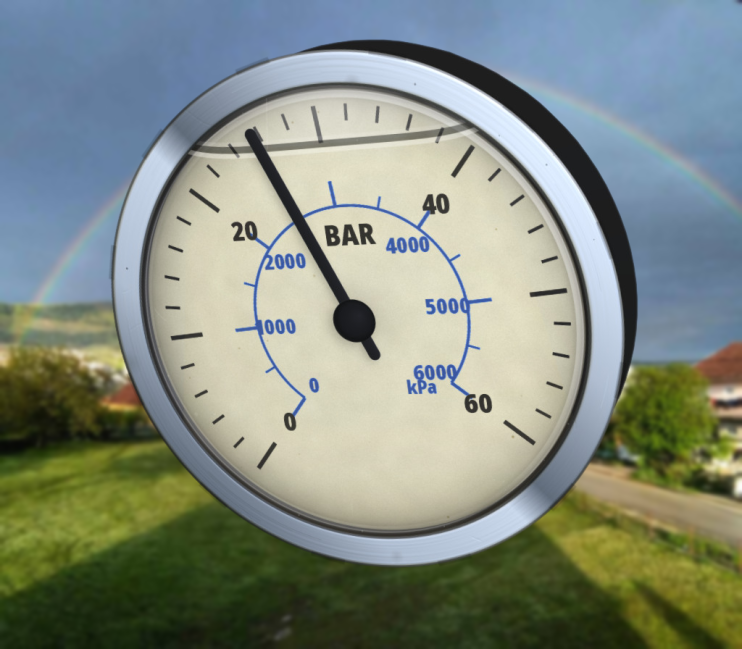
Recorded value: 26 (bar)
